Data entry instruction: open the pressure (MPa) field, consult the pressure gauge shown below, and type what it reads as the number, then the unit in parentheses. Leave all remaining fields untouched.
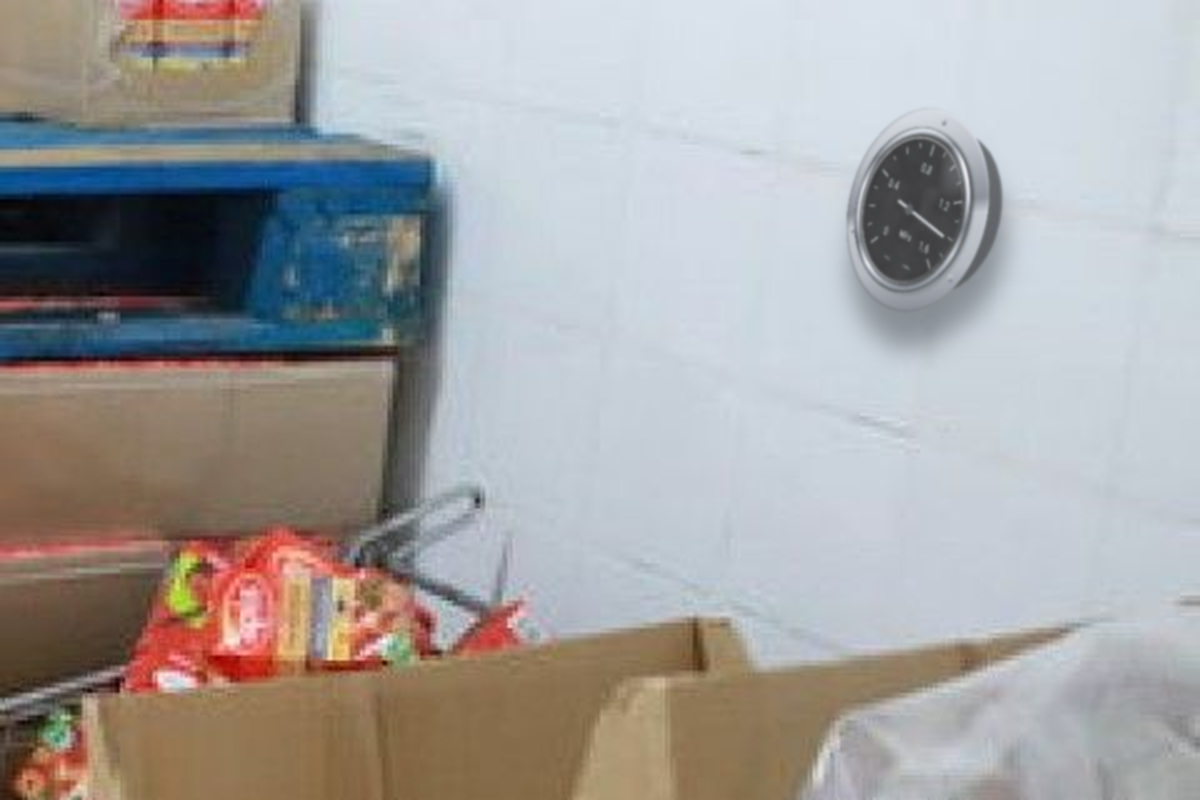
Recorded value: 1.4 (MPa)
